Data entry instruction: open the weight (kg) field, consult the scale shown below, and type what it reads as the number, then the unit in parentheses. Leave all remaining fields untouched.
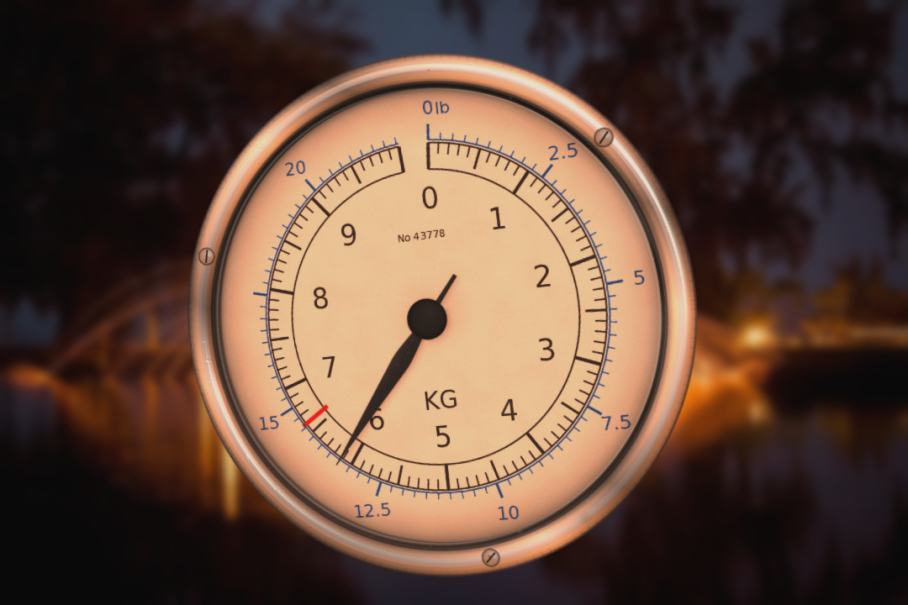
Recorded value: 6.1 (kg)
